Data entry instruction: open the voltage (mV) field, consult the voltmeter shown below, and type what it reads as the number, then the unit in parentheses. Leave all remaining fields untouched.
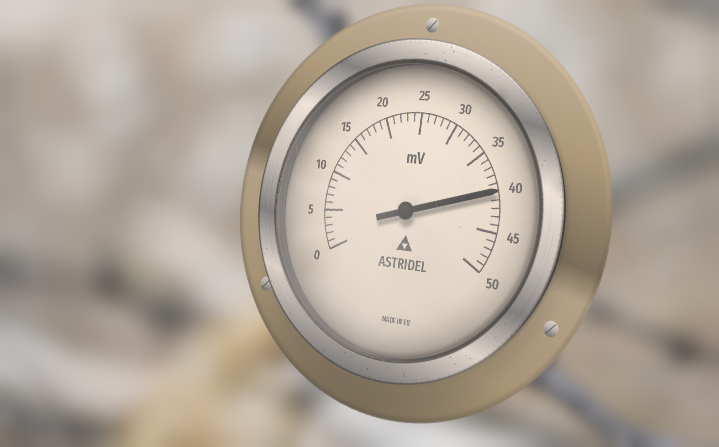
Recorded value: 40 (mV)
